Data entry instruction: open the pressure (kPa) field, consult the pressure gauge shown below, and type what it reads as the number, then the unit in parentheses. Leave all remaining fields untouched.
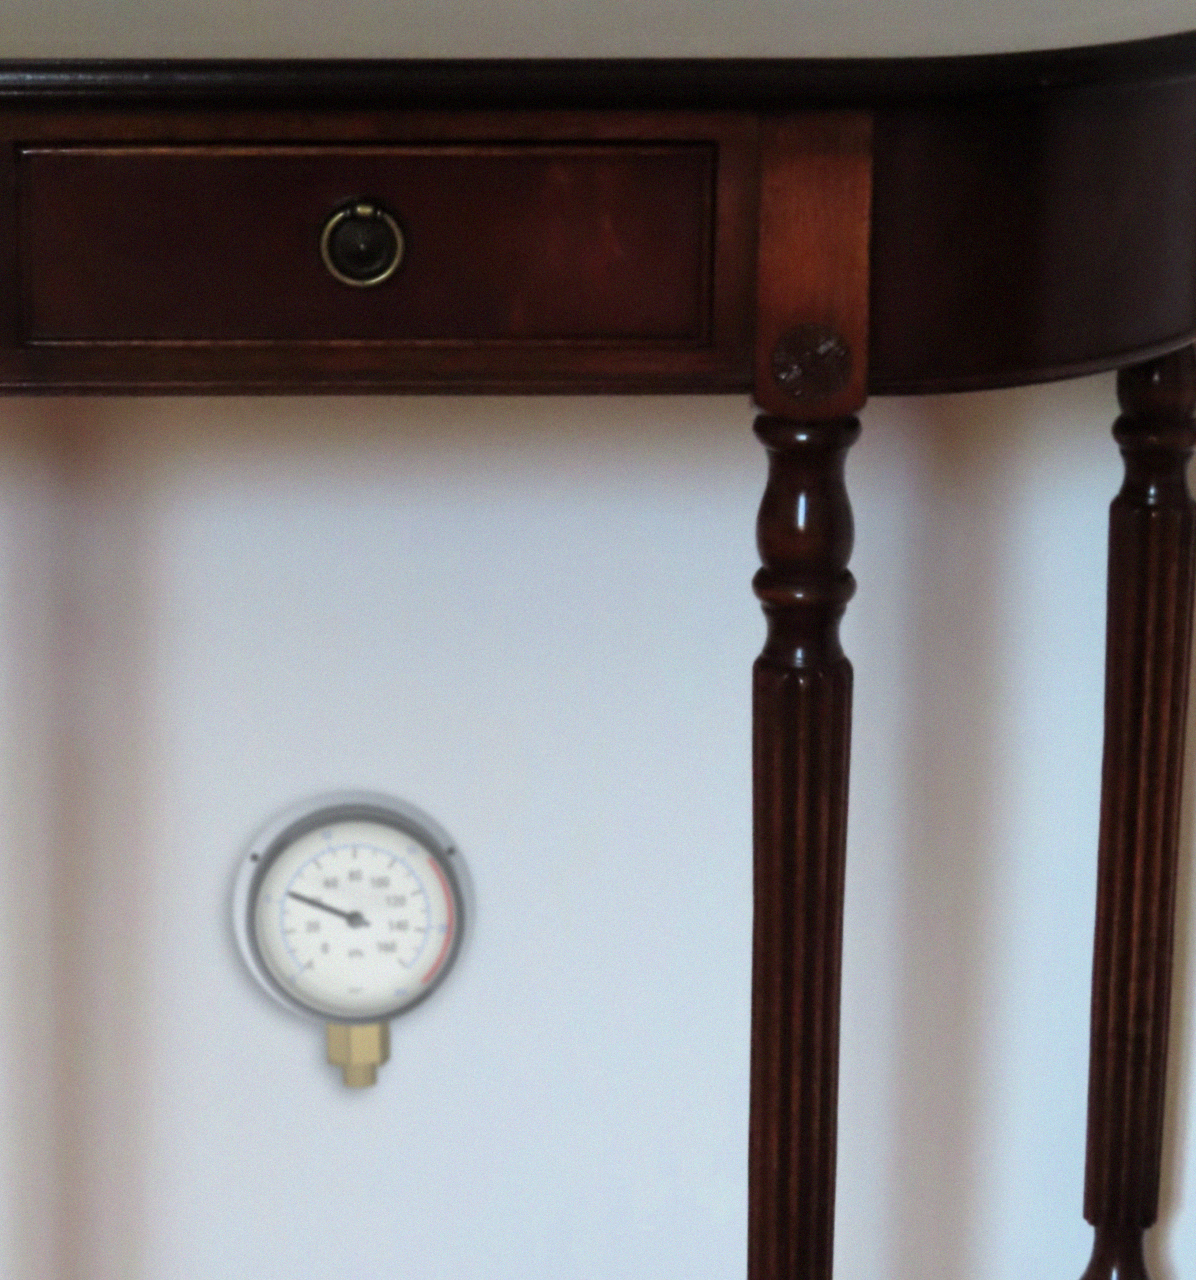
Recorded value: 40 (kPa)
